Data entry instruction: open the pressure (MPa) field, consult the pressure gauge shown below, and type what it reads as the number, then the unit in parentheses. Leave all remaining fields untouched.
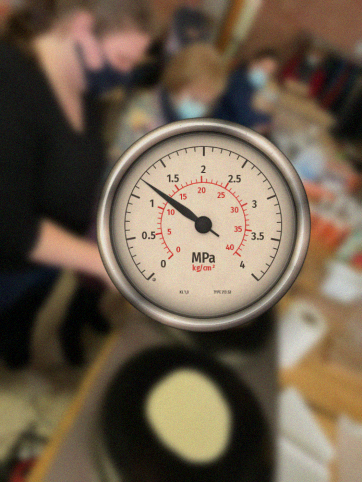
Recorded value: 1.2 (MPa)
